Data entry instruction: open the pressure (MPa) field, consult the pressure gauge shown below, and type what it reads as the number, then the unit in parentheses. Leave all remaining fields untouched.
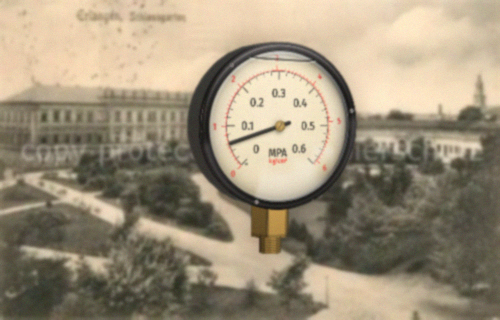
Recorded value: 0.06 (MPa)
